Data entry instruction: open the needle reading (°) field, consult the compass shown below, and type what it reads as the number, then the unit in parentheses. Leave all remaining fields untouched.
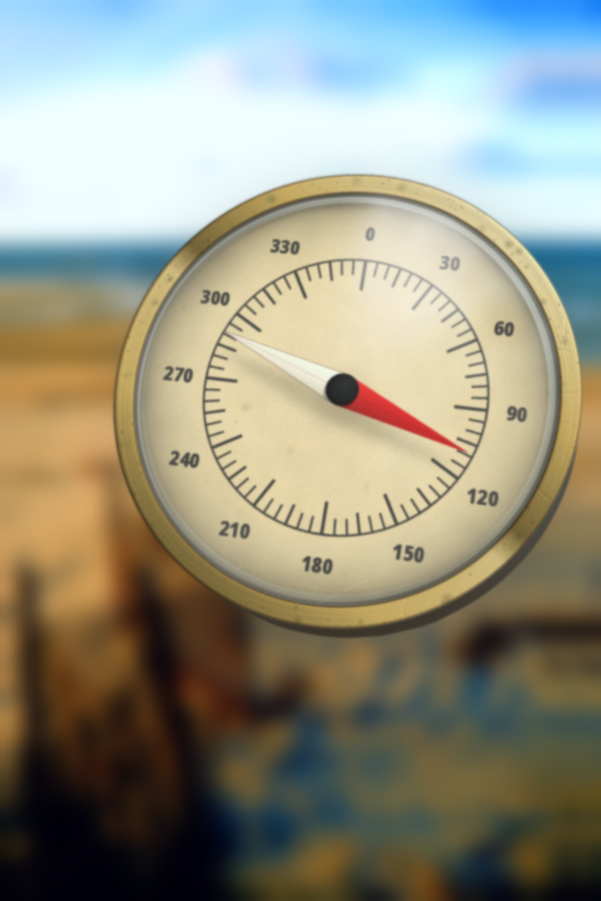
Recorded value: 110 (°)
